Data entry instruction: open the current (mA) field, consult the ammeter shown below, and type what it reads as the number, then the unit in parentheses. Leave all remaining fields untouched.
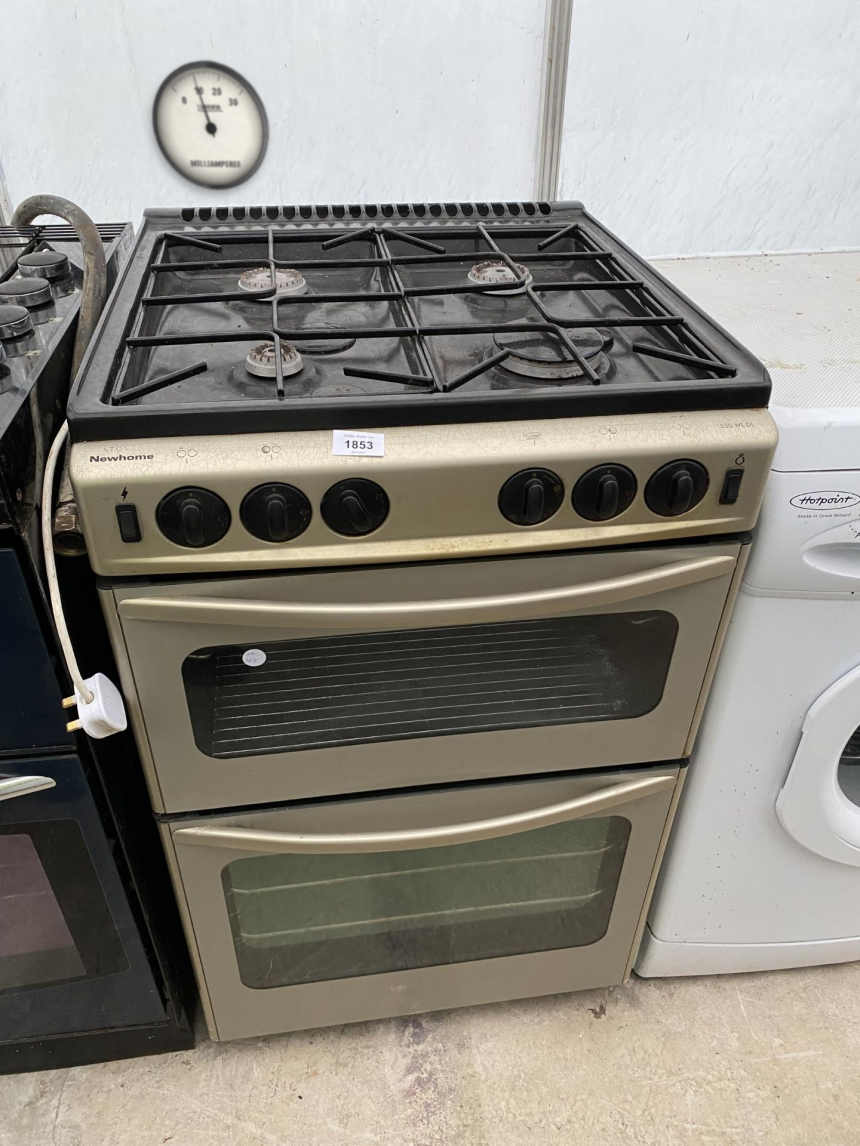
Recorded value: 10 (mA)
